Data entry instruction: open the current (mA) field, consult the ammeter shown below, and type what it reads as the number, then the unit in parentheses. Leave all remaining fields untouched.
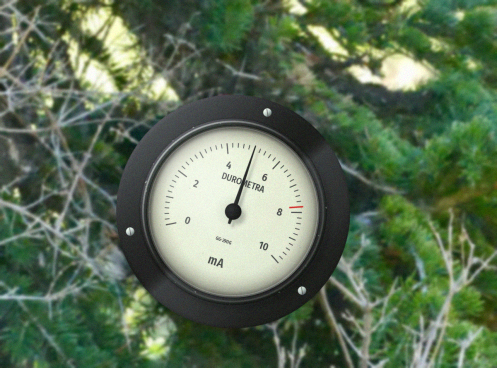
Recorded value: 5 (mA)
